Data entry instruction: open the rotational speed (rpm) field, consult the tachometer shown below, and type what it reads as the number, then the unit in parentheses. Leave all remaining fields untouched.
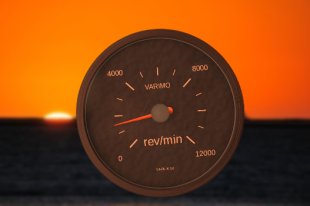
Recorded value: 1500 (rpm)
